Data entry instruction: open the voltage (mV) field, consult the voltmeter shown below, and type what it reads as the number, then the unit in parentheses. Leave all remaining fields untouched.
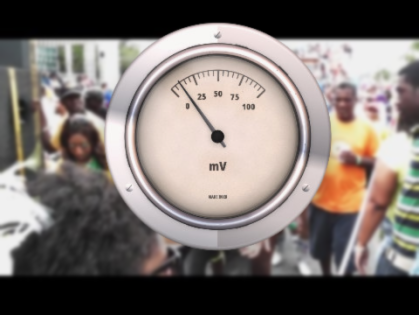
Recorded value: 10 (mV)
